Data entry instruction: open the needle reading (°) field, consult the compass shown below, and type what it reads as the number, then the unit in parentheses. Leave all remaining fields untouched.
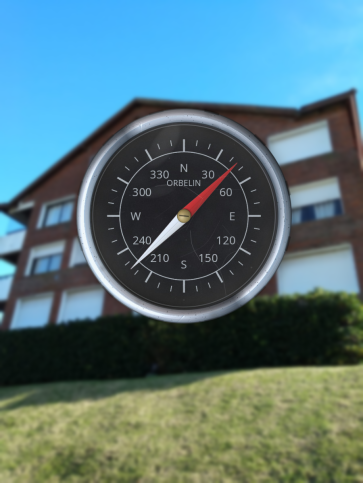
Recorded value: 45 (°)
